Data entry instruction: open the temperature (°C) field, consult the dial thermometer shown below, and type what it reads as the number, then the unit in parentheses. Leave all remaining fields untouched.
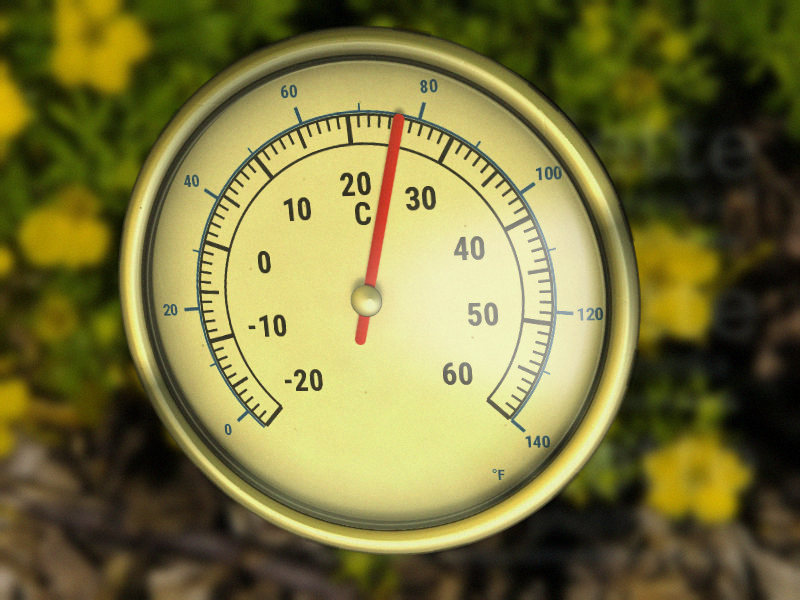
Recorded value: 25 (°C)
